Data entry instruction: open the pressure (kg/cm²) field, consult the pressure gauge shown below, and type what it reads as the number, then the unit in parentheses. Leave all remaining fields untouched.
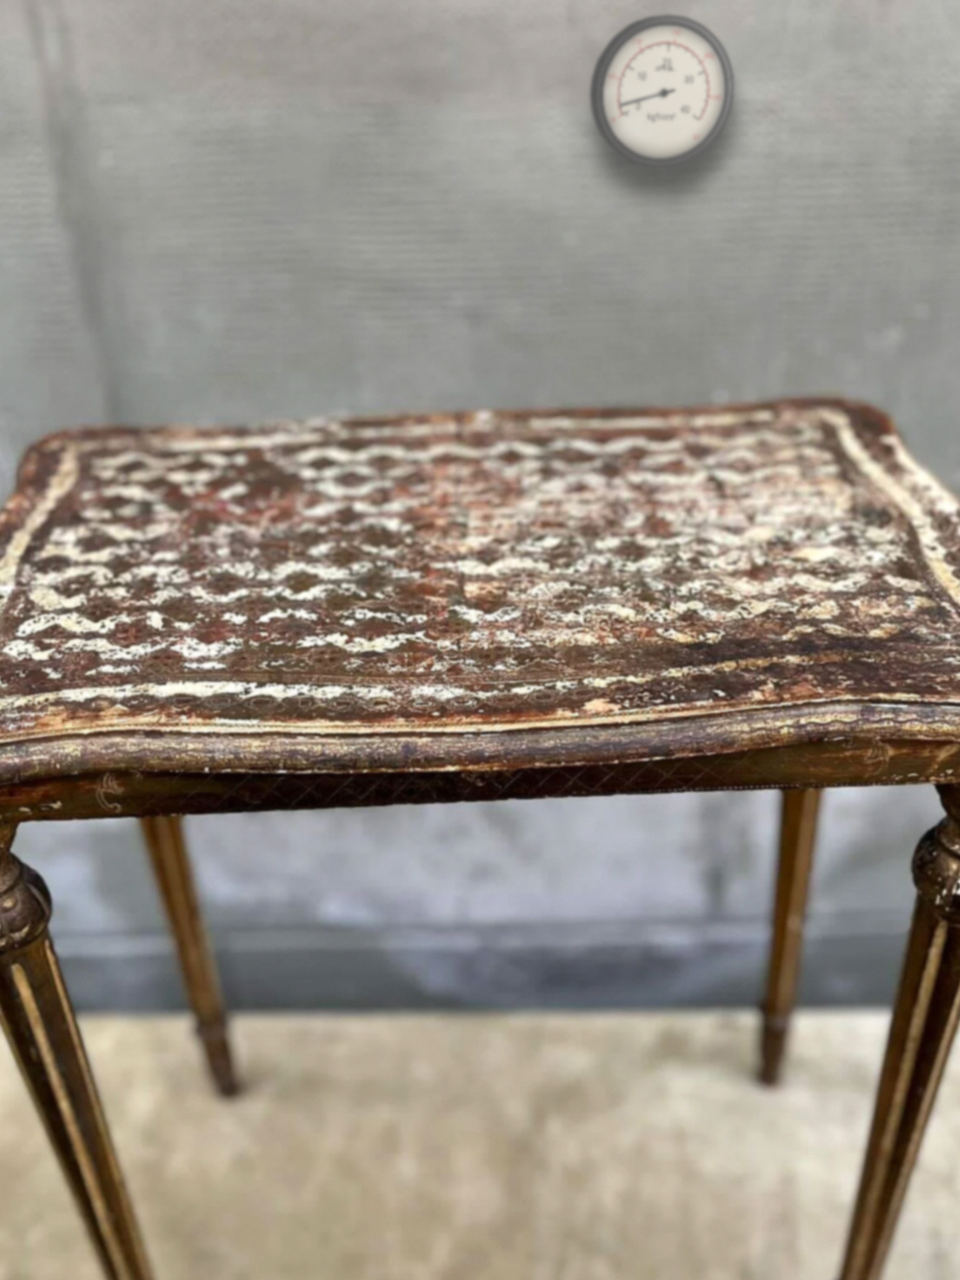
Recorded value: 2 (kg/cm²)
